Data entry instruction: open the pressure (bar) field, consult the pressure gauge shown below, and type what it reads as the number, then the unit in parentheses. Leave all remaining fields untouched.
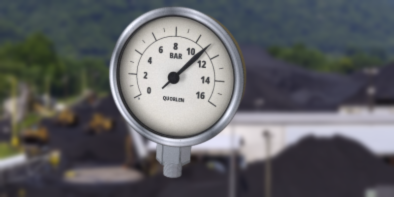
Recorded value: 11 (bar)
